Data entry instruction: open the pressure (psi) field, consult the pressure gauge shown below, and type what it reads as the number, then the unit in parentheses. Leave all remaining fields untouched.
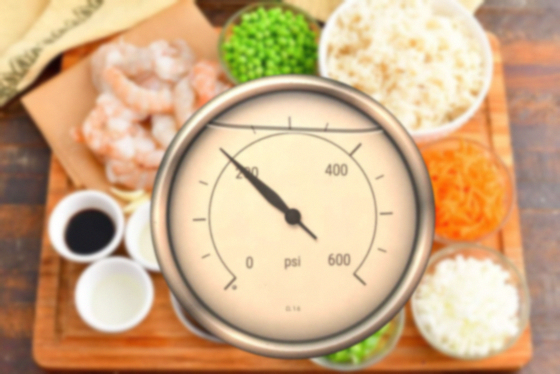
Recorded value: 200 (psi)
